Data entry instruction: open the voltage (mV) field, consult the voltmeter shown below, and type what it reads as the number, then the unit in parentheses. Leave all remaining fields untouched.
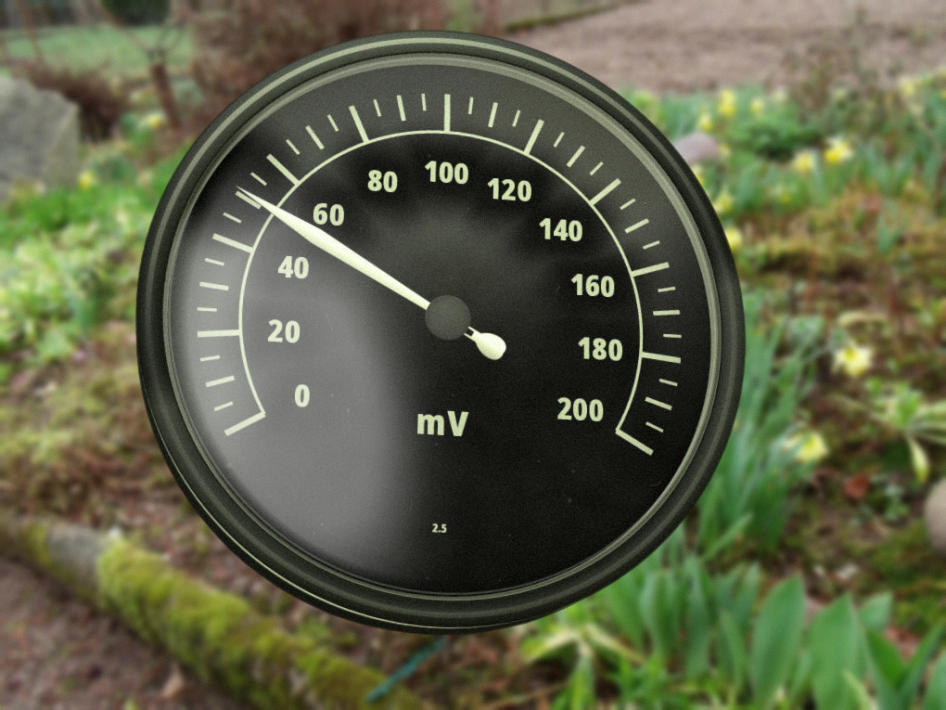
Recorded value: 50 (mV)
